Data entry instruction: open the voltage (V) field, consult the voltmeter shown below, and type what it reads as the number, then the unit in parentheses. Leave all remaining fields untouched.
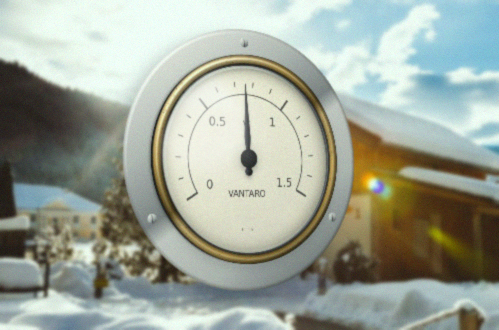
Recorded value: 0.75 (V)
